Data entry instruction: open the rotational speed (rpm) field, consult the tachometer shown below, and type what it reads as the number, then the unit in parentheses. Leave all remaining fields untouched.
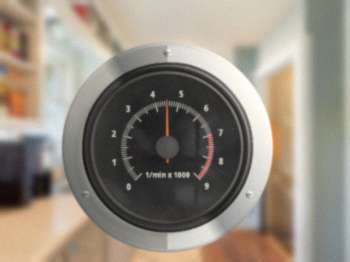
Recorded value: 4500 (rpm)
